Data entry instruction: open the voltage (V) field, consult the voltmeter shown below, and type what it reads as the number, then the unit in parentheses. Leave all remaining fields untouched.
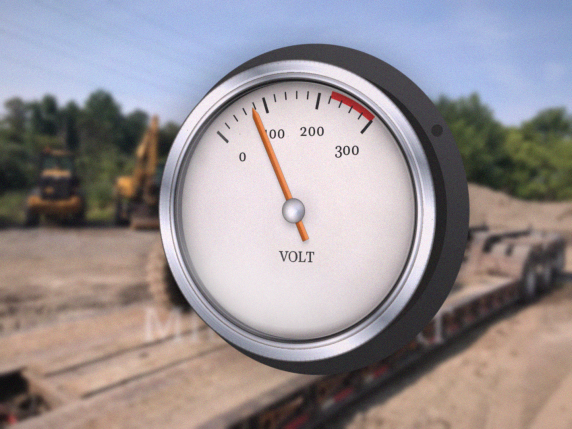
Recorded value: 80 (V)
